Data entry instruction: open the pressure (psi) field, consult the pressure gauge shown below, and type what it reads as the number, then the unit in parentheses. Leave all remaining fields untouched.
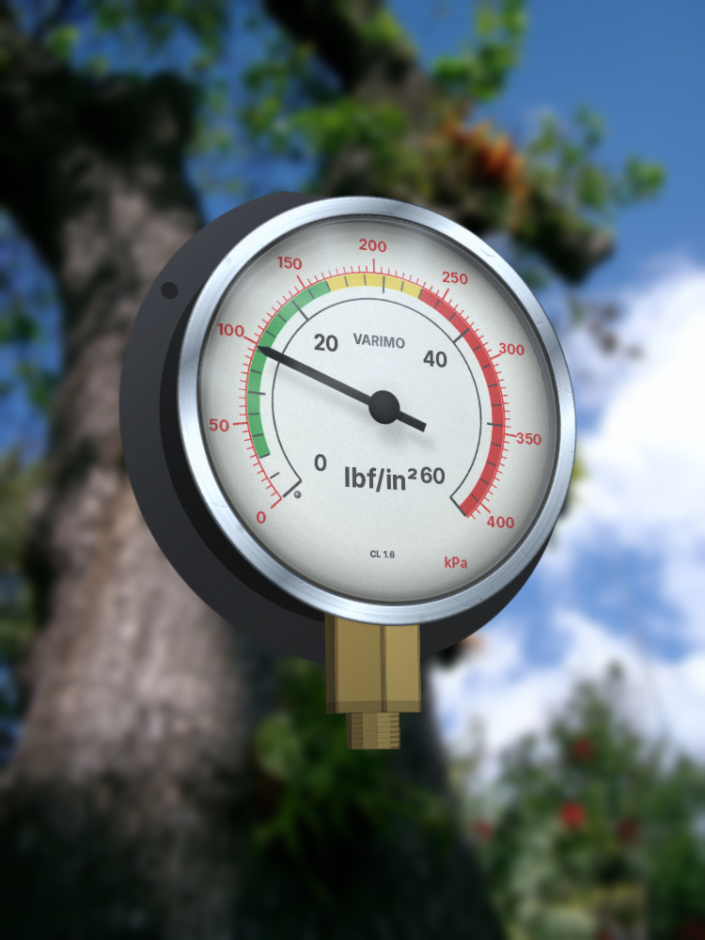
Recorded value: 14 (psi)
